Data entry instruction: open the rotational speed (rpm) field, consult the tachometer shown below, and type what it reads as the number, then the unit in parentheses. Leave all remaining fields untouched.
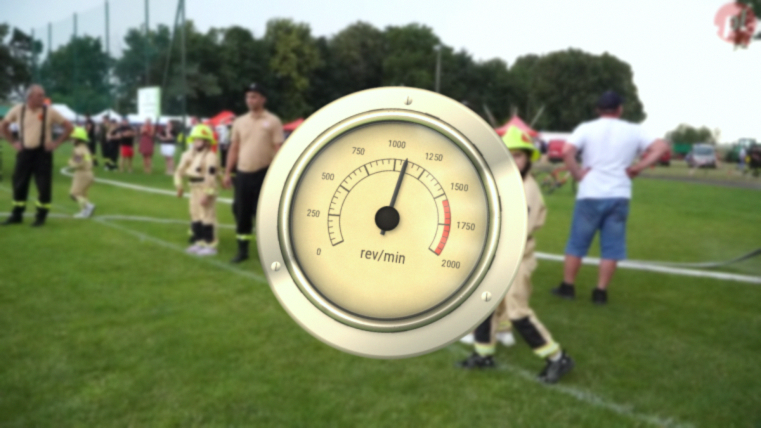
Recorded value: 1100 (rpm)
